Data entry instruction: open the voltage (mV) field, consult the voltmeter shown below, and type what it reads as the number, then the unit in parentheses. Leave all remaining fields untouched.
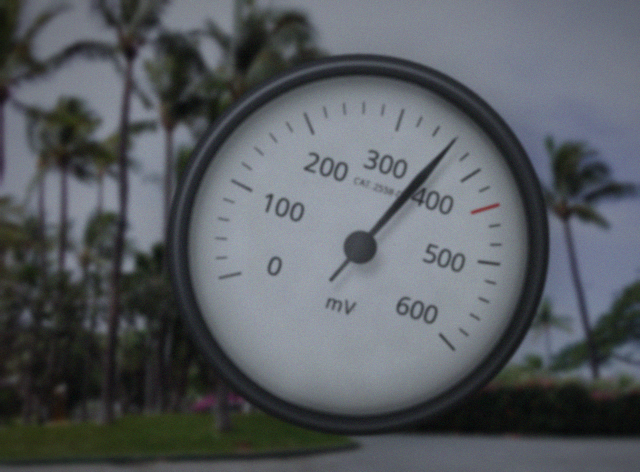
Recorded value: 360 (mV)
